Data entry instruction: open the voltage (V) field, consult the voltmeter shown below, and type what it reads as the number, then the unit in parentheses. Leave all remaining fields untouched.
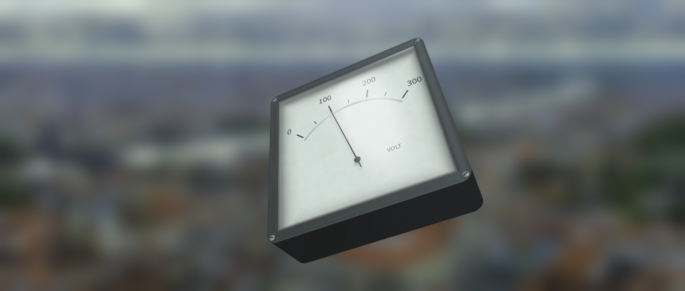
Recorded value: 100 (V)
